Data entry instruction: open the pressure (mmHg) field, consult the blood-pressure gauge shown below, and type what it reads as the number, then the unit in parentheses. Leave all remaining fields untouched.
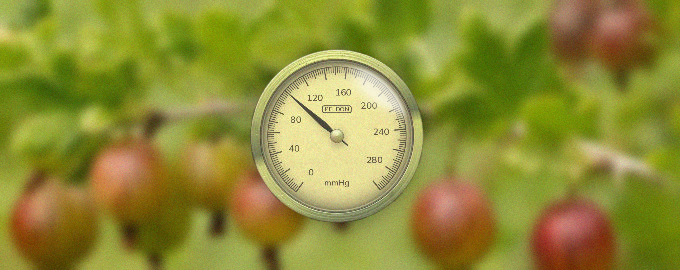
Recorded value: 100 (mmHg)
